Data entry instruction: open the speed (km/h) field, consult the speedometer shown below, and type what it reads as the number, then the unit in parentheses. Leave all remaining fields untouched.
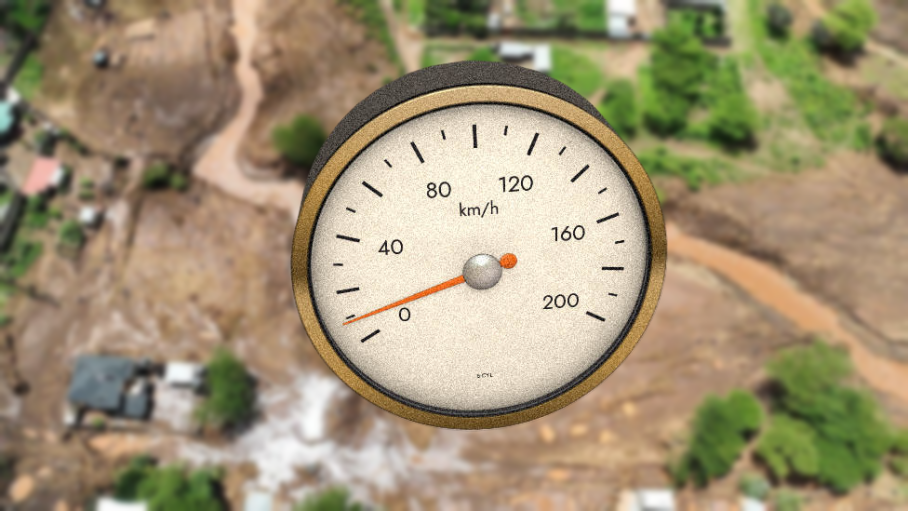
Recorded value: 10 (km/h)
